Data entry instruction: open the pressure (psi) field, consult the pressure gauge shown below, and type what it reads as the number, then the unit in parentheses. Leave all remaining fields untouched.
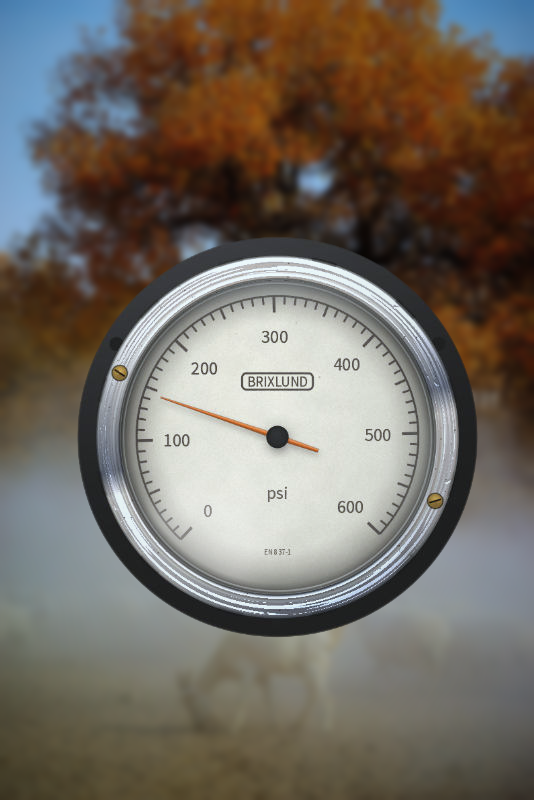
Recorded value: 145 (psi)
